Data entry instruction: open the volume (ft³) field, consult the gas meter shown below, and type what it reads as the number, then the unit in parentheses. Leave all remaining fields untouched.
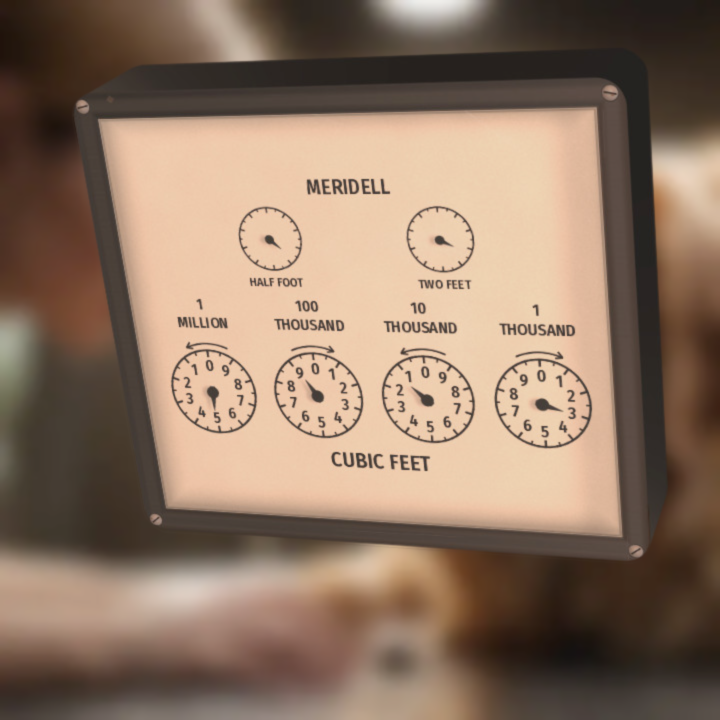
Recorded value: 491300 (ft³)
